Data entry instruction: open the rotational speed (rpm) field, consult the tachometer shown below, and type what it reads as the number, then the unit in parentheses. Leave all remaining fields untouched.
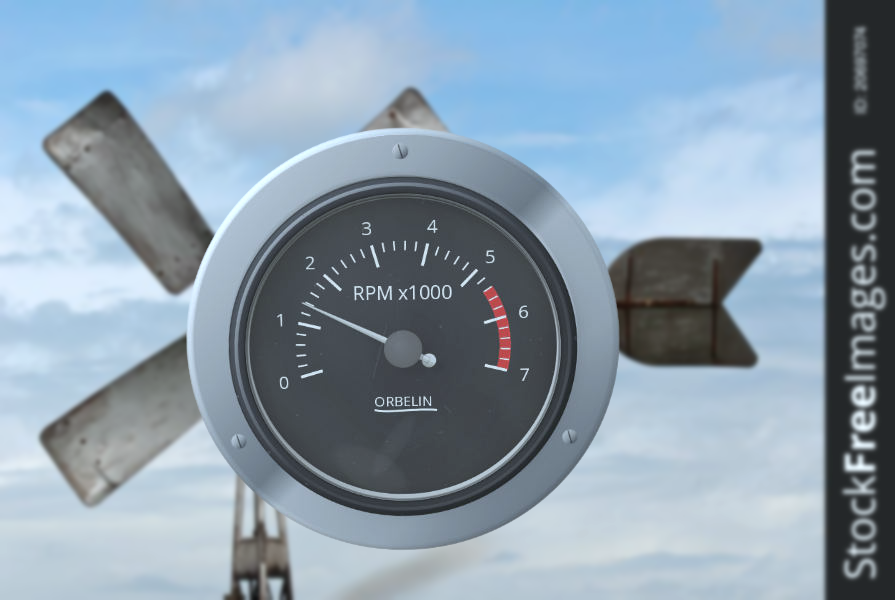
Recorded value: 1400 (rpm)
